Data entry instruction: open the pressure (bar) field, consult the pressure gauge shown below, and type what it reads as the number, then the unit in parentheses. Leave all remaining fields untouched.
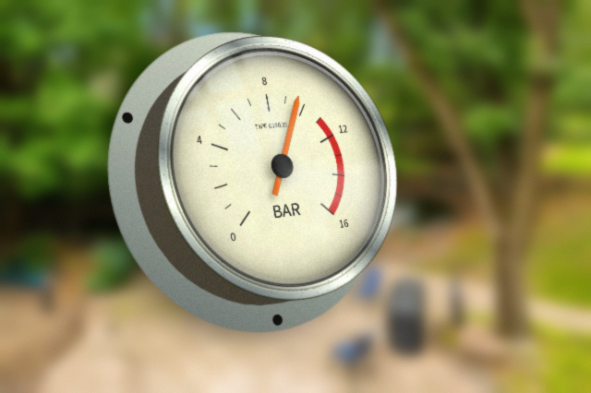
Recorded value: 9.5 (bar)
